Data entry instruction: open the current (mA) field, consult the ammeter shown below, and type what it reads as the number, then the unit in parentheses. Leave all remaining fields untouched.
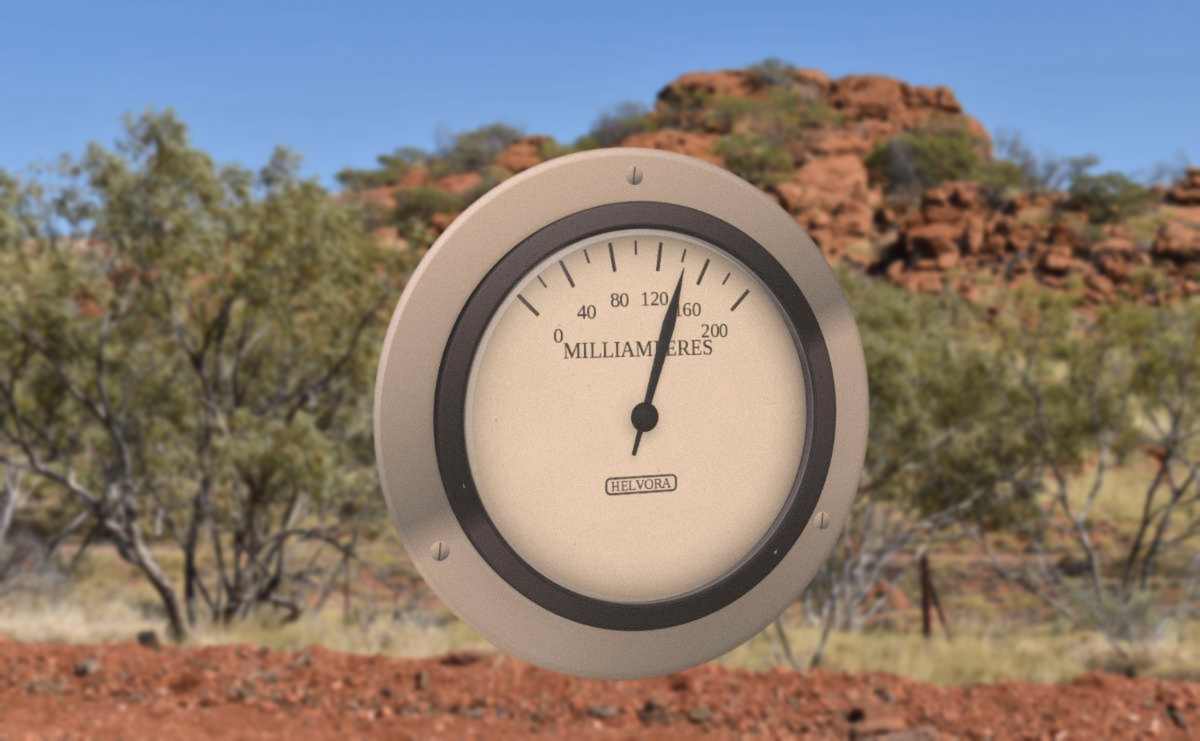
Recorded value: 140 (mA)
